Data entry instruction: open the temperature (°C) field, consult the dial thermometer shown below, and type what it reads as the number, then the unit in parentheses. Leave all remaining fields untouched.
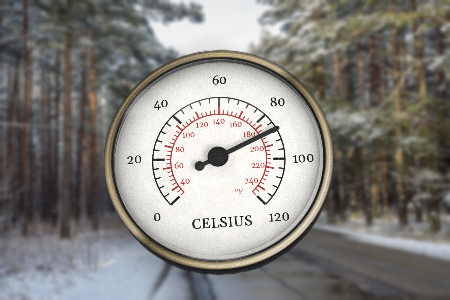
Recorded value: 88 (°C)
